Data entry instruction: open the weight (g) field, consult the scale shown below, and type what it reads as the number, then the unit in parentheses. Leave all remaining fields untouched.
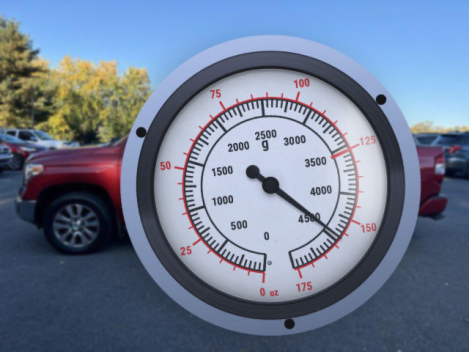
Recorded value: 4450 (g)
